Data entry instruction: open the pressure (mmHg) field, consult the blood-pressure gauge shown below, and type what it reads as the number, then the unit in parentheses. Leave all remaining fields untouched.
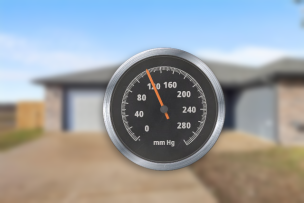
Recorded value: 120 (mmHg)
